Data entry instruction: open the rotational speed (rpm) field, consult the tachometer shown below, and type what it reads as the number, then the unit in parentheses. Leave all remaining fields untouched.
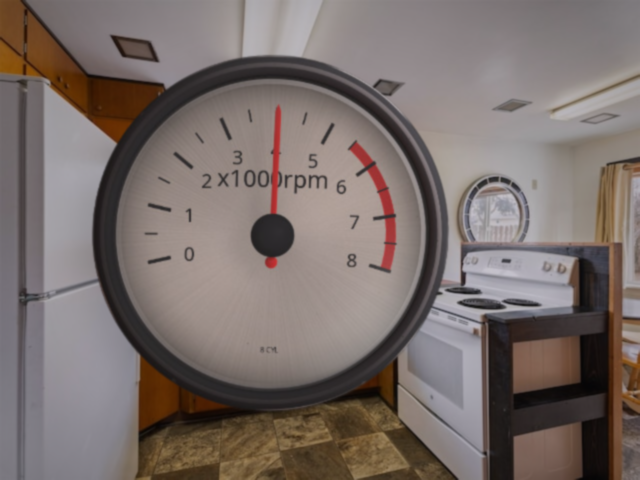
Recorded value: 4000 (rpm)
